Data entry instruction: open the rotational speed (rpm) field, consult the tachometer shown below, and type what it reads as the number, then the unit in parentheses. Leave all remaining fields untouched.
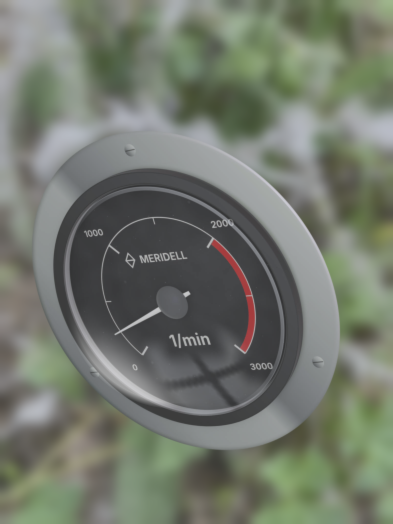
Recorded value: 250 (rpm)
